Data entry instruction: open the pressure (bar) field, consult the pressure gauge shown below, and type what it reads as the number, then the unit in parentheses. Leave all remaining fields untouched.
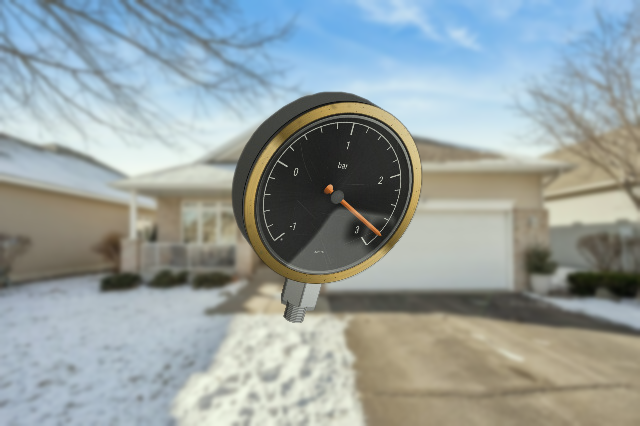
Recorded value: 2.8 (bar)
